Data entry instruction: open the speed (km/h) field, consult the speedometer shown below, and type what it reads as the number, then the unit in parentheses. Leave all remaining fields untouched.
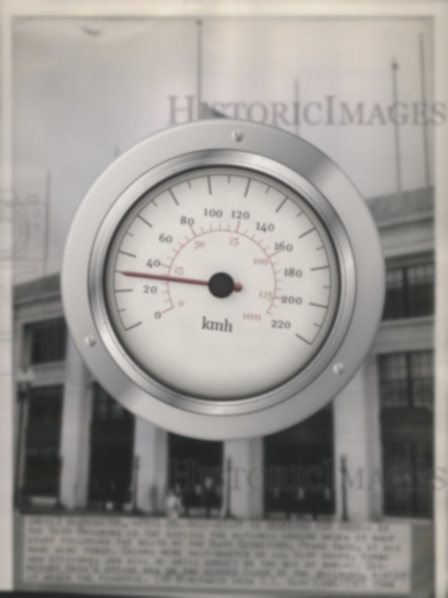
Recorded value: 30 (km/h)
